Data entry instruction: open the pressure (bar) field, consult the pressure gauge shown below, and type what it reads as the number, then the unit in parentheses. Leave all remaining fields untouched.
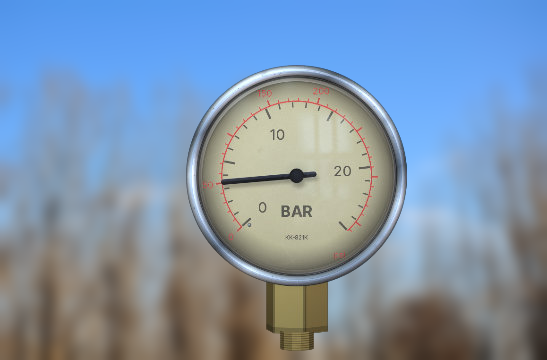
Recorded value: 3.5 (bar)
